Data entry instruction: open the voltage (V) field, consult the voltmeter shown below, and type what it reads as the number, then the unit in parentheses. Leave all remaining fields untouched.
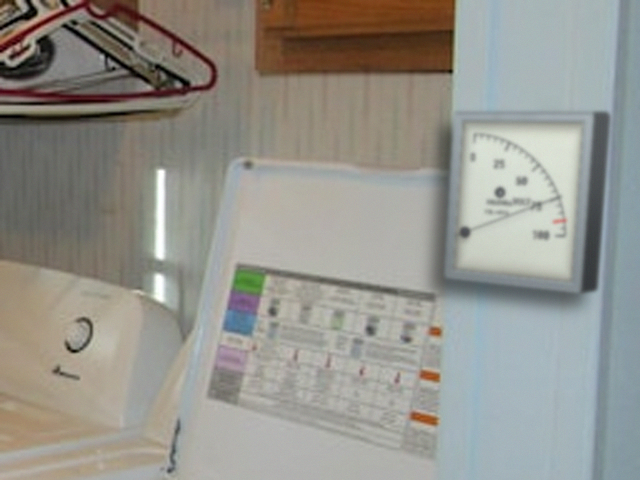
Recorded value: 75 (V)
